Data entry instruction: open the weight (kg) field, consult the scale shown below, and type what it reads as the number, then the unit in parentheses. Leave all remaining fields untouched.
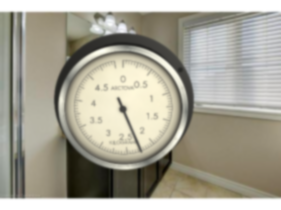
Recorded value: 2.25 (kg)
